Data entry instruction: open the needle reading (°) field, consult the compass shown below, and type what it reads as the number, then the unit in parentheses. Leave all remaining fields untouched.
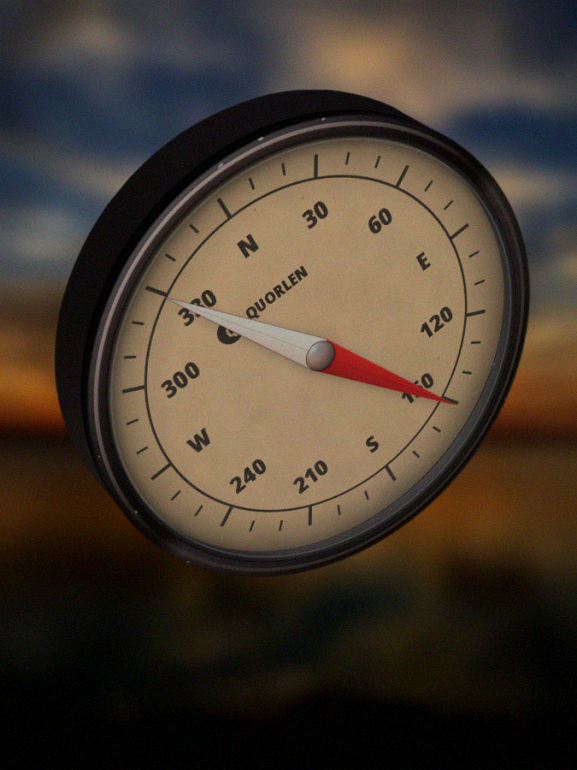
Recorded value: 150 (°)
